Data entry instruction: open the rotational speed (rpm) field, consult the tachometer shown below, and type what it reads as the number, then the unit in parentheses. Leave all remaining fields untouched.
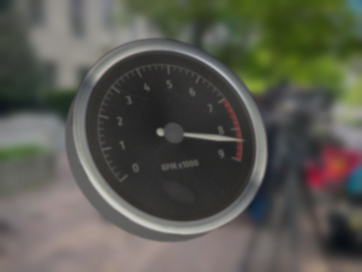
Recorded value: 8400 (rpm)
